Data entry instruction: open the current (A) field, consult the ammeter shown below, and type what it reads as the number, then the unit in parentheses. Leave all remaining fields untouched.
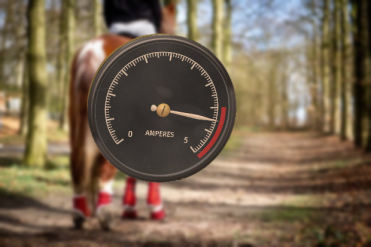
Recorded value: 4.25 (A)
